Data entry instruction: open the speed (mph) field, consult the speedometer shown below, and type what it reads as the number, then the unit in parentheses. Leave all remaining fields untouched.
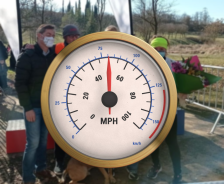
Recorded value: 50 (mph)
